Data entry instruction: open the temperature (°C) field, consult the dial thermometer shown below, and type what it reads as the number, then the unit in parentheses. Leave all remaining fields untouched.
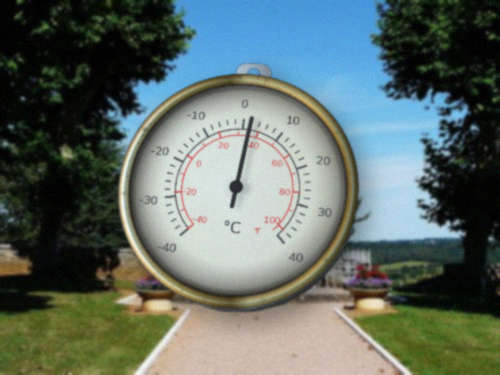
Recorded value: 2 (°C)
